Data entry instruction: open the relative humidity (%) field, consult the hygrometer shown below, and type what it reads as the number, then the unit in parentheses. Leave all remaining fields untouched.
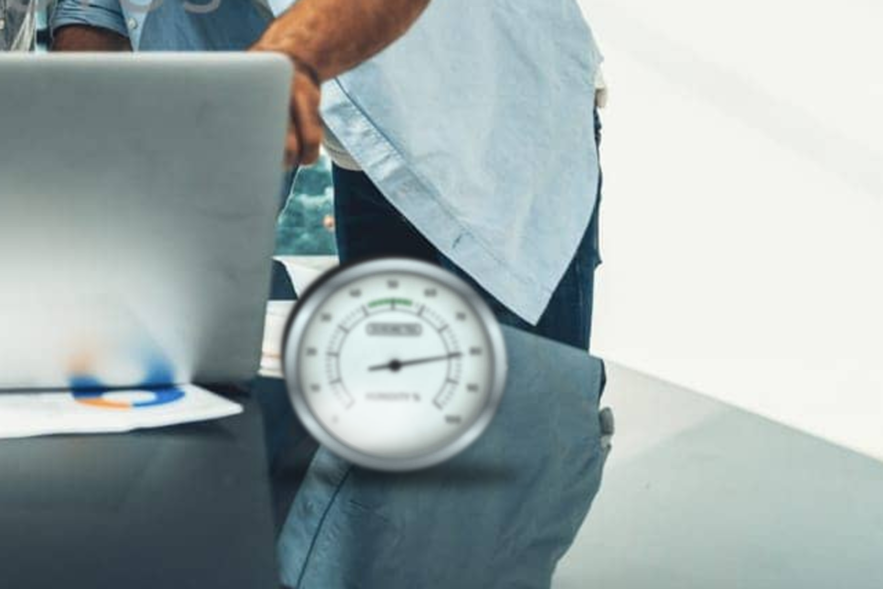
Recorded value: 80 (%)
